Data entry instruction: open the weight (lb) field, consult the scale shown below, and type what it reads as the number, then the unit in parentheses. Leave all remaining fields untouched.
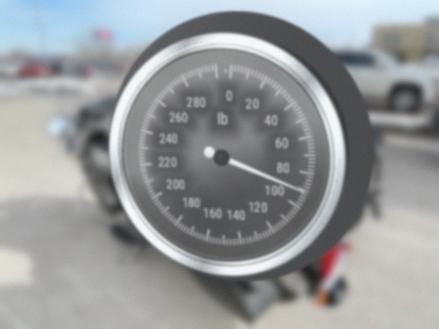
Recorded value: 90 (lb)
